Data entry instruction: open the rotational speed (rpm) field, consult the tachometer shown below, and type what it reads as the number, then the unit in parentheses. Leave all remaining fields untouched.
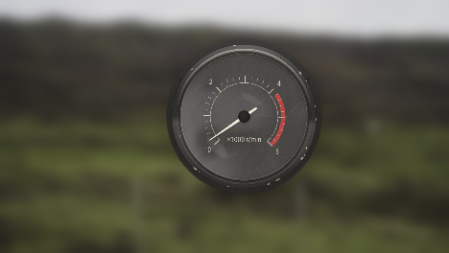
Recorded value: 200 (rpm)
